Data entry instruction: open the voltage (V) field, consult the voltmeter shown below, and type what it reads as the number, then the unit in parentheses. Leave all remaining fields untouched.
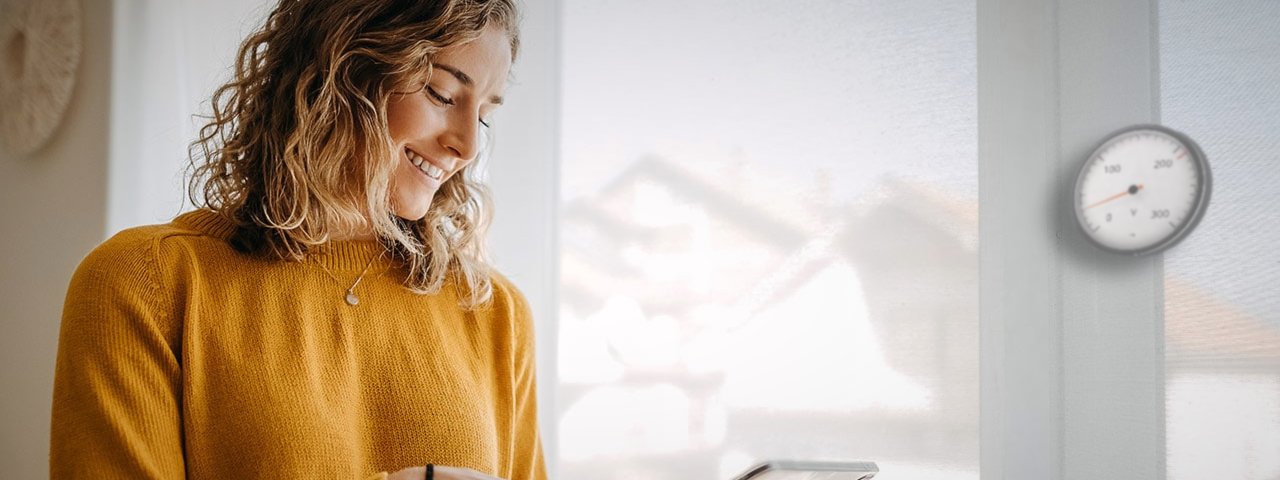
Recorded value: 30 (V)
